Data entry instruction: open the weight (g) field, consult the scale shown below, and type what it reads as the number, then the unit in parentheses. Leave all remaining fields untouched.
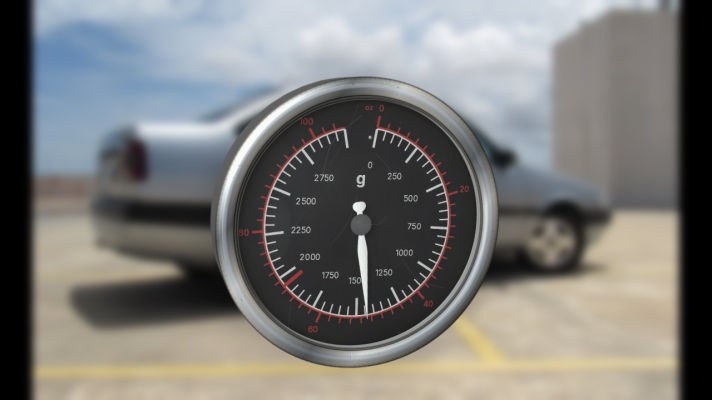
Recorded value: 1450 (g)
